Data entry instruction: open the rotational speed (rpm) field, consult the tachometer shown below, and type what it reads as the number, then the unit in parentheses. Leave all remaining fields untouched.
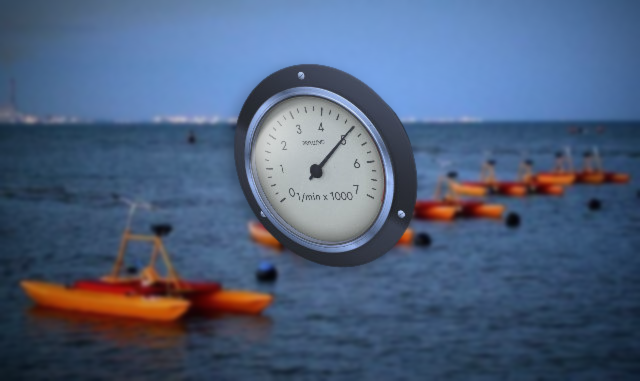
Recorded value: 5000 (rpm)
